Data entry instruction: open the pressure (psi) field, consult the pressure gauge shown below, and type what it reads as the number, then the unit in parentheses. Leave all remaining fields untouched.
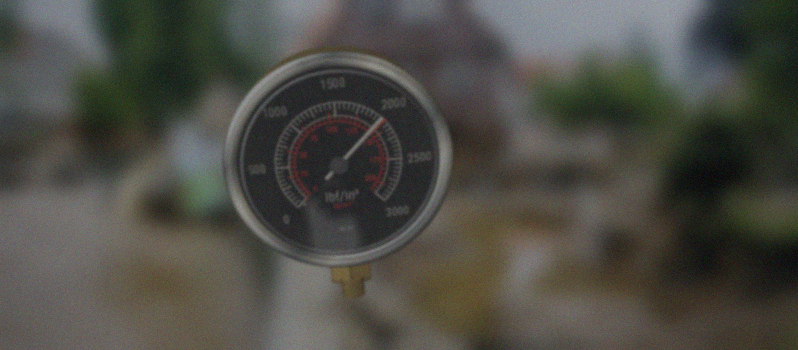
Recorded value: 2000 (psi)
